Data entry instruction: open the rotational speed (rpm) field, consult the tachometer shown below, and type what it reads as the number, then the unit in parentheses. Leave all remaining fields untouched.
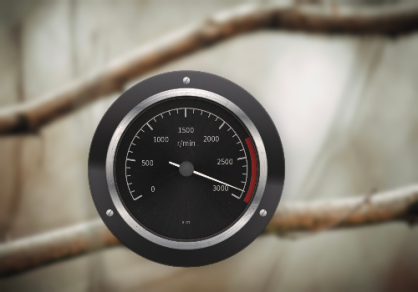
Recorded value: 2900 (rpm)
